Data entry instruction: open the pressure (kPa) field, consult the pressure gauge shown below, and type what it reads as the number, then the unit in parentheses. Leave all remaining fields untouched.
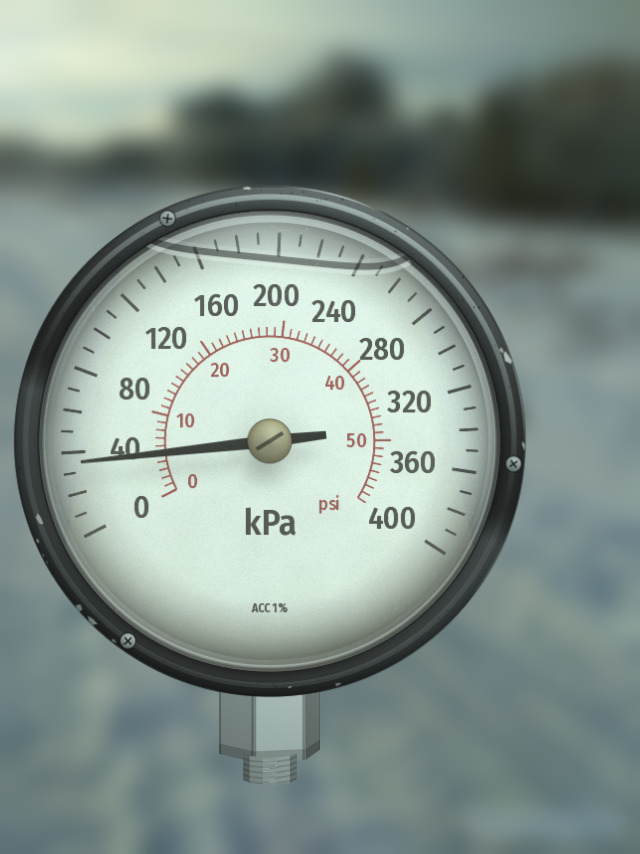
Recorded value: 35 (kPa)
